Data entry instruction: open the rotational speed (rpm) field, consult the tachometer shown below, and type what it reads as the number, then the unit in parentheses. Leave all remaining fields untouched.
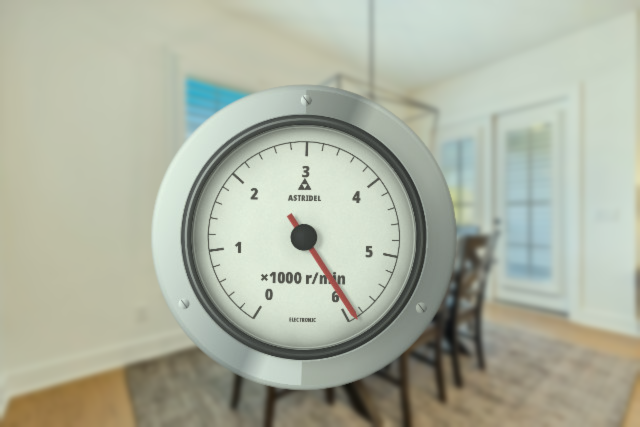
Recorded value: 5900 (rpm)
